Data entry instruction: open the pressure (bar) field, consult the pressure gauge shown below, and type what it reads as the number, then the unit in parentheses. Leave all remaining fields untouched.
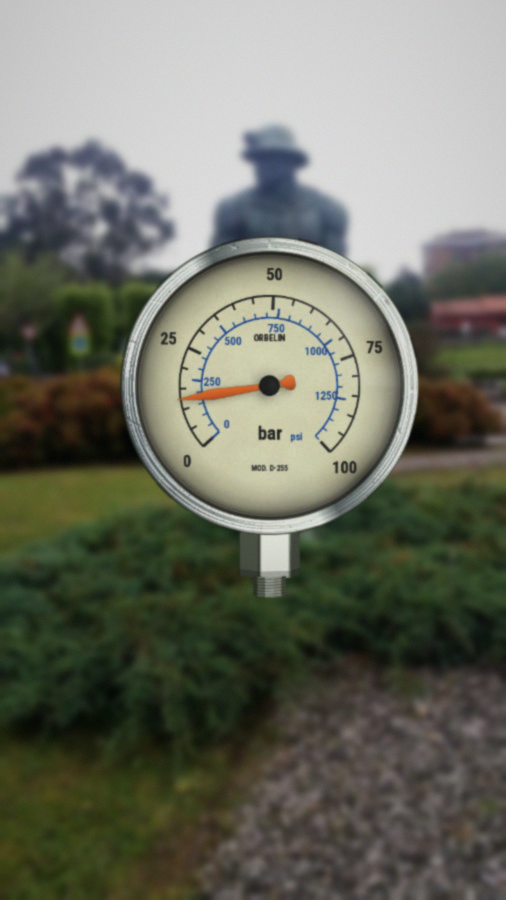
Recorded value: 12.5 (bar)
